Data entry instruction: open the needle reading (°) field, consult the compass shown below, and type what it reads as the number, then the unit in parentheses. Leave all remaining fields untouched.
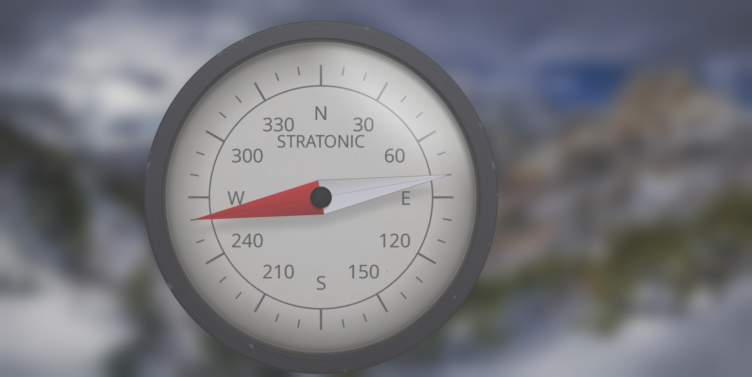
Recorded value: 260 (°)
